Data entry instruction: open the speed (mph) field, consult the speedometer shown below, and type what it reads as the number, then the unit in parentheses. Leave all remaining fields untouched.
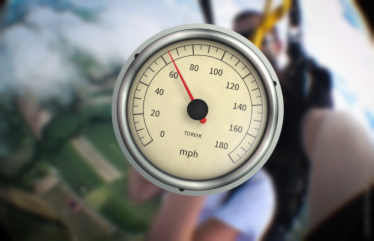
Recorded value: 65 (mph)
